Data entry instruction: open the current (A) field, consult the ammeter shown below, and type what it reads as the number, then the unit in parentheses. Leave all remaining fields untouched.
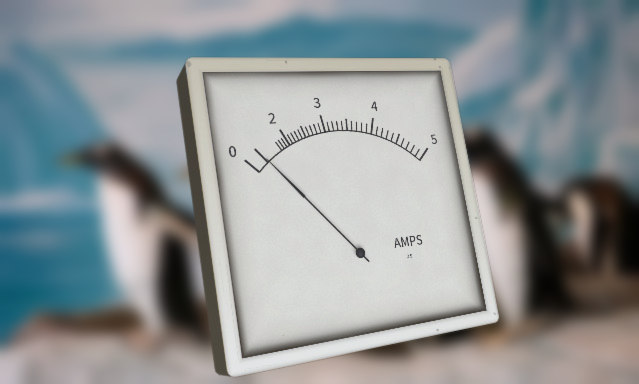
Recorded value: 1 (A)
